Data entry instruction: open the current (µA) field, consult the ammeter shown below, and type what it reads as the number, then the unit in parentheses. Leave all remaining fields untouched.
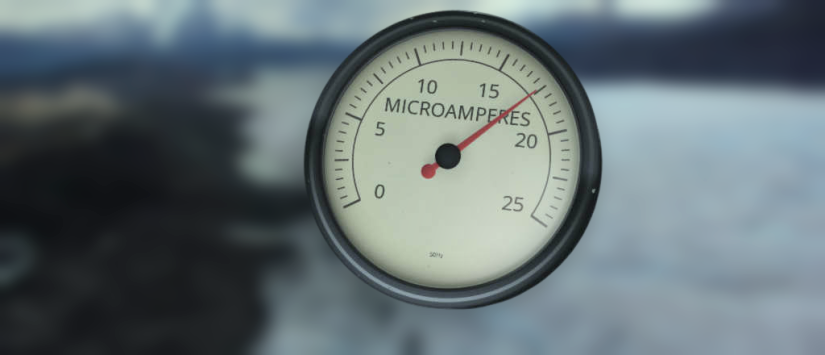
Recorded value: 17.5 (µA)
